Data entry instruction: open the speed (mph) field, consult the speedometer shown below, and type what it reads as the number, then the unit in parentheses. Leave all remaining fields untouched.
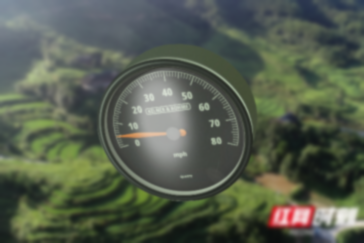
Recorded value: 5 (mph)
